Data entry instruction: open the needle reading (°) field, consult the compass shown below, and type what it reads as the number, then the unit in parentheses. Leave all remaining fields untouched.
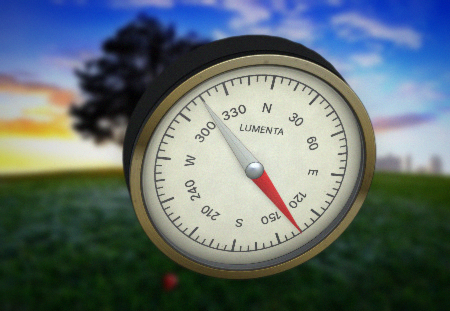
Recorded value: 135 (°)
